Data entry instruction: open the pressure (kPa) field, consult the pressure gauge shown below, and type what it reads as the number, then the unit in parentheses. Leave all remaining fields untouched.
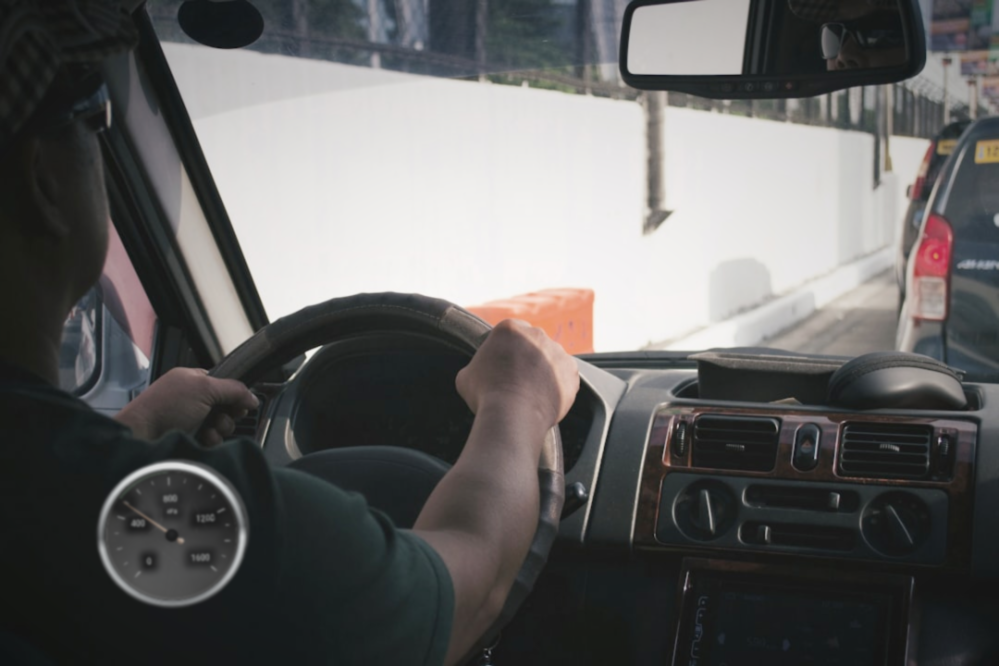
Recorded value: 500 (kPa)
